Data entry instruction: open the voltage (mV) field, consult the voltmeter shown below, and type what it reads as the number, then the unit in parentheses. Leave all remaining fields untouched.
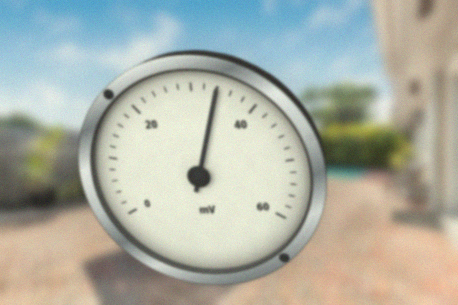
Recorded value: 34 (mV)
